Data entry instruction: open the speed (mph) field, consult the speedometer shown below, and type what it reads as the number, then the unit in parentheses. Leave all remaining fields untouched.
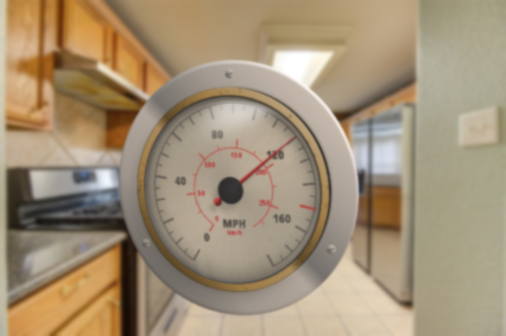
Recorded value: 120 (mph)
